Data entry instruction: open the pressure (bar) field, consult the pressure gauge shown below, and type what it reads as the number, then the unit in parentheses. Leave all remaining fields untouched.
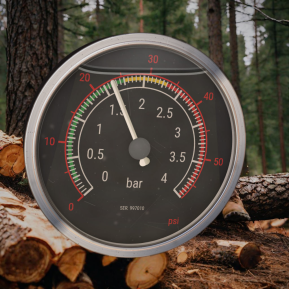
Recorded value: 1.6 (bar)
